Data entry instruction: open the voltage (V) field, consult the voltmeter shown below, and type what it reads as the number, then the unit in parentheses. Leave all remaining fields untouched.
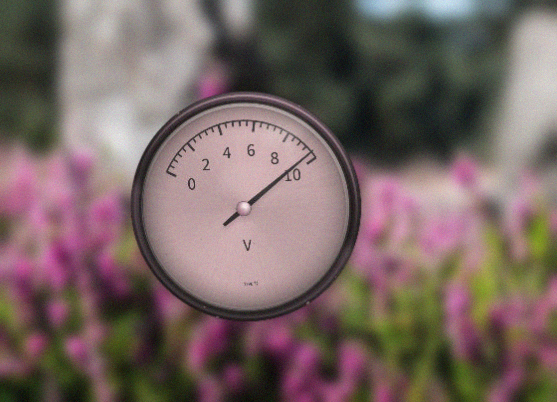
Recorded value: 9.6 (V)
